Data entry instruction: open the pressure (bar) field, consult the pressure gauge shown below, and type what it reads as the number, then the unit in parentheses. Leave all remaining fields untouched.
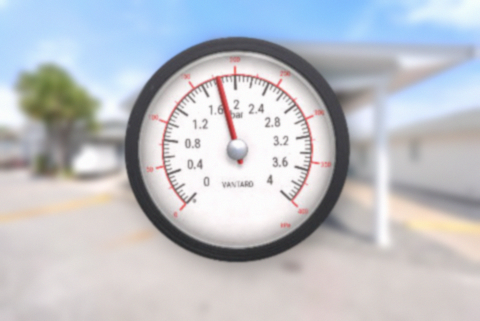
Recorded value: 1.8 (bar)
